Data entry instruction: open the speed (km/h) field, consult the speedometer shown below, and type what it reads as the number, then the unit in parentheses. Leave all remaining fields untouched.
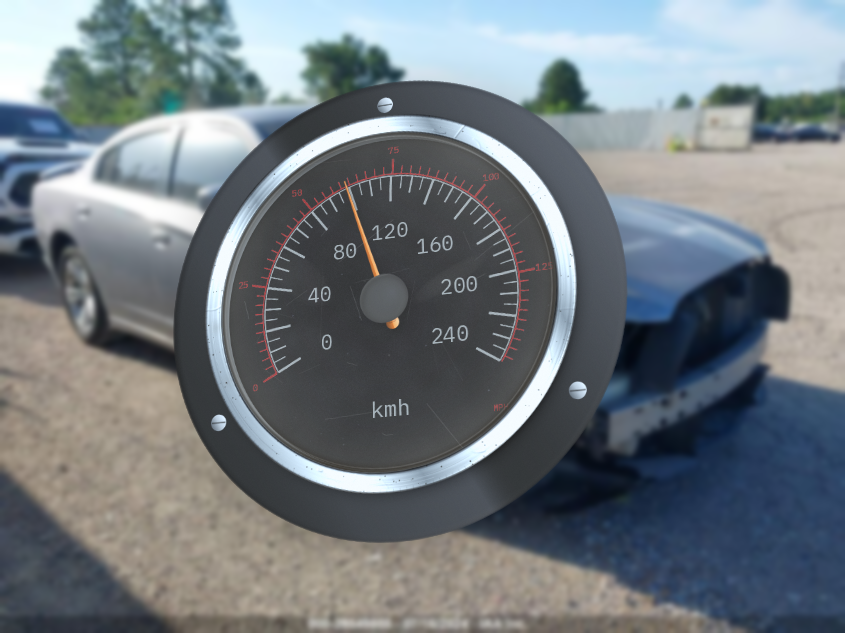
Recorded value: 100 (km/h)
